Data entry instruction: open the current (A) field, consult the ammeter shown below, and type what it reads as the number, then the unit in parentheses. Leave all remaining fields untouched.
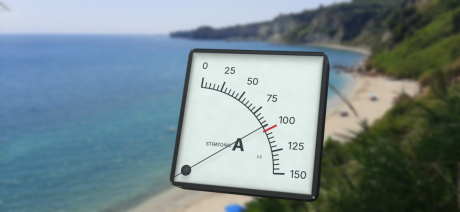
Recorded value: 95 (A)
